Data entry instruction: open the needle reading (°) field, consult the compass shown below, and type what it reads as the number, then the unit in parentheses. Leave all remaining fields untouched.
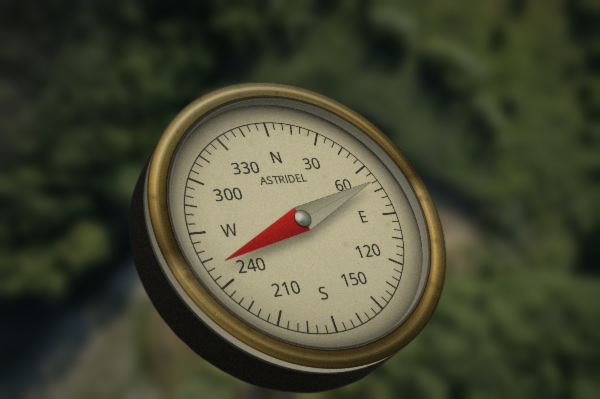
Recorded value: 250 (°)
